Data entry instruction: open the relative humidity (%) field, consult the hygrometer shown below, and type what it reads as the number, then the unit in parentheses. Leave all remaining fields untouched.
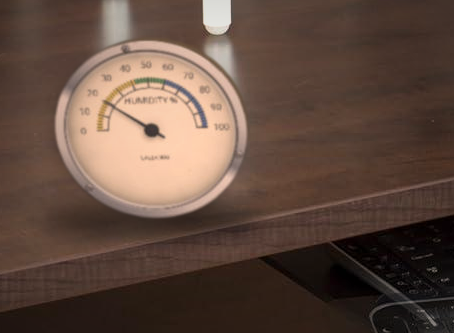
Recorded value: 20 (%)
